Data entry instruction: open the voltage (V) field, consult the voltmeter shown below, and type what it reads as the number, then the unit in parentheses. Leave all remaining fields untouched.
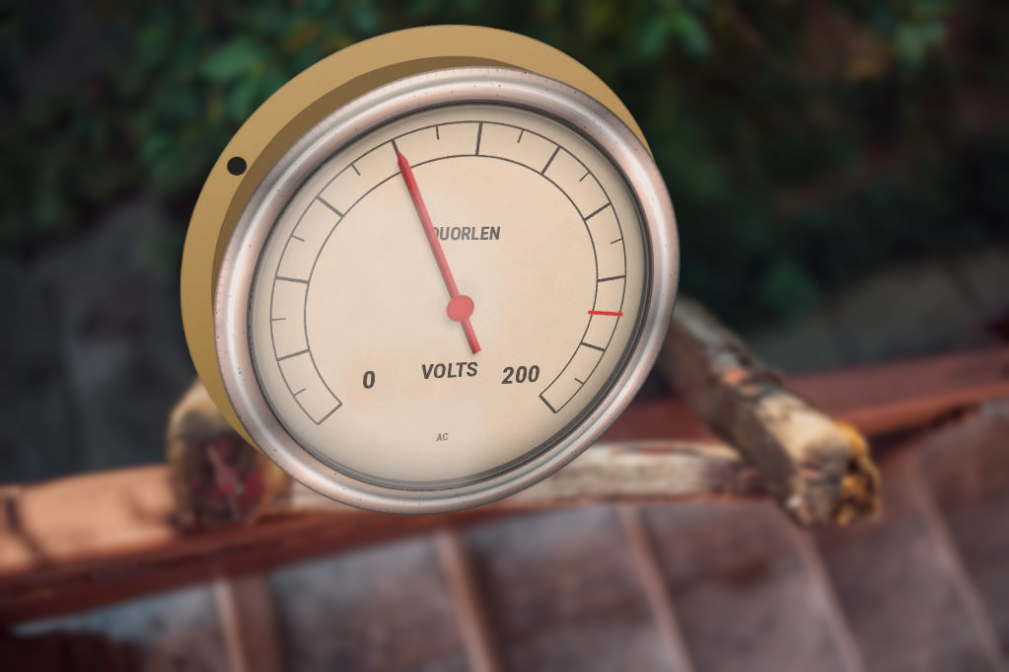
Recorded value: 80 (V)
